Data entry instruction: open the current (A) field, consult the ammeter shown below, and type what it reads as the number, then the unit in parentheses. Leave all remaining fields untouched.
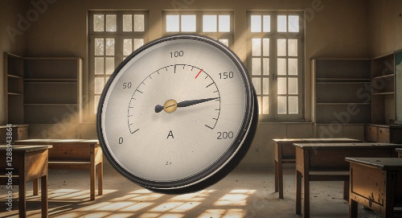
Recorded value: 170 (A)
